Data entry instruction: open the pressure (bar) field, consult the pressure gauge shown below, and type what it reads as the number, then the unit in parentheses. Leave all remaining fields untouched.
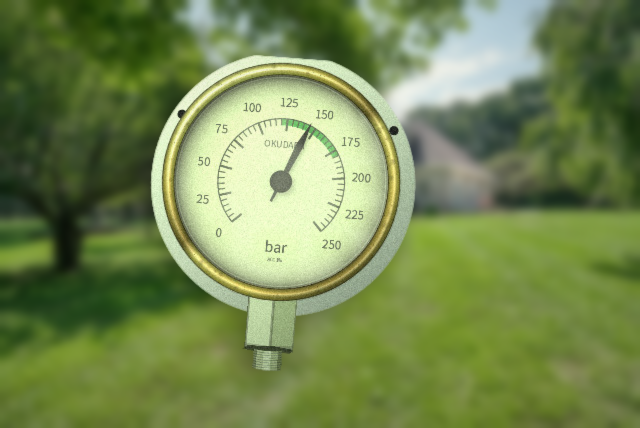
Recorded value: 145 (bar)
